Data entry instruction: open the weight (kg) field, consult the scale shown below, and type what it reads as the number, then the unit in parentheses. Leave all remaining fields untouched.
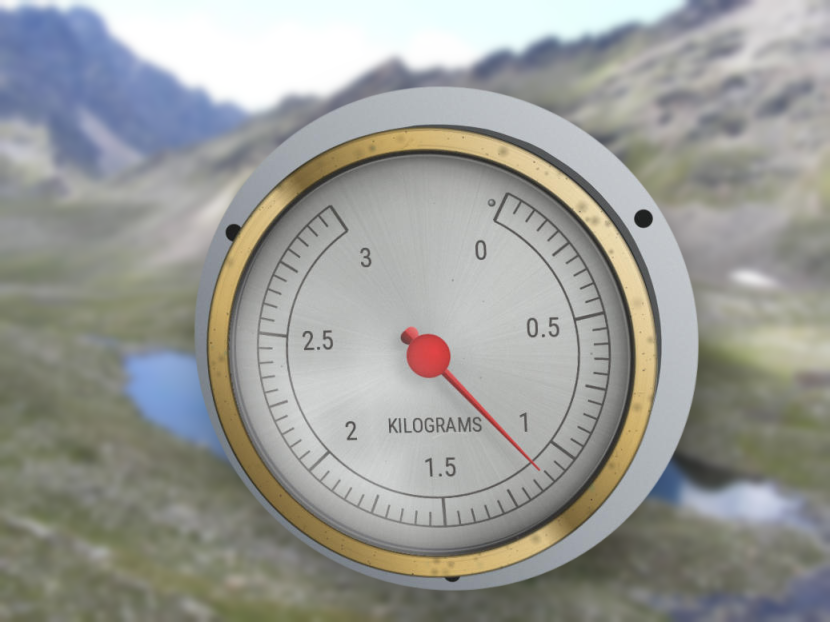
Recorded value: 1.1 (kg)
